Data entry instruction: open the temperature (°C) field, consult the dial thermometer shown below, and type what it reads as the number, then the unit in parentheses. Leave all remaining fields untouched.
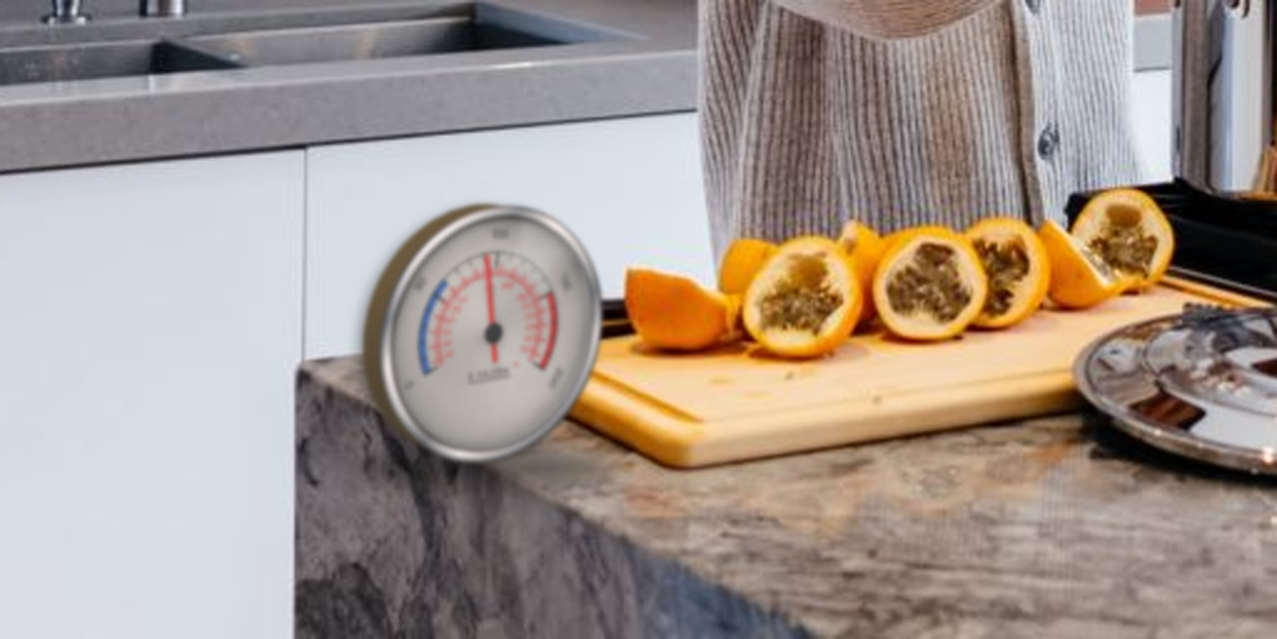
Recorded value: 90 (°C)
